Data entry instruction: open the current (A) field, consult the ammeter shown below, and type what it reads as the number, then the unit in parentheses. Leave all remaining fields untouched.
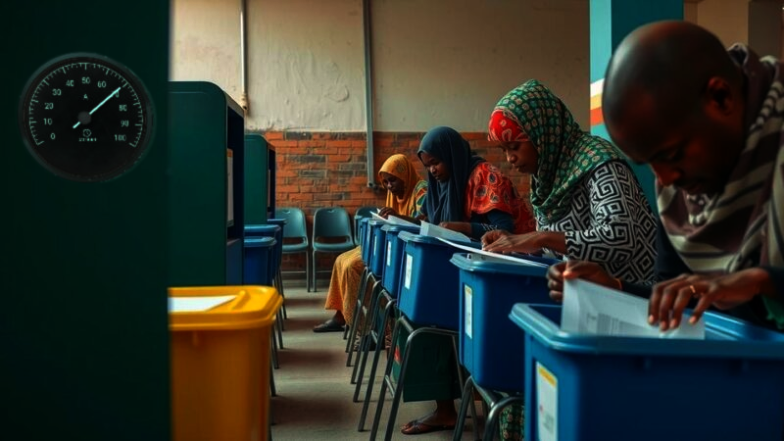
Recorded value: 70 (A)
